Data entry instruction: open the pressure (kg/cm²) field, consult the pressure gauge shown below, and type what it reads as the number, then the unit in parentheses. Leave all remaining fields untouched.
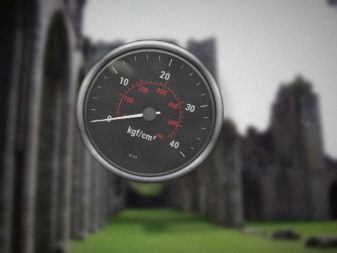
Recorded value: 0 (kg/cm²)
